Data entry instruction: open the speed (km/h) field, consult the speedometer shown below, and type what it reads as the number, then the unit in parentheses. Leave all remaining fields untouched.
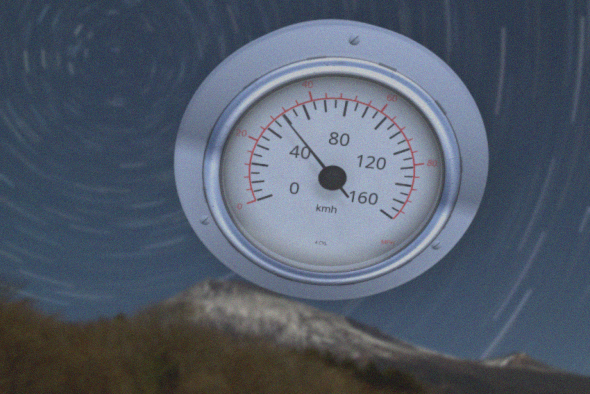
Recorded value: 50 (km/h)
